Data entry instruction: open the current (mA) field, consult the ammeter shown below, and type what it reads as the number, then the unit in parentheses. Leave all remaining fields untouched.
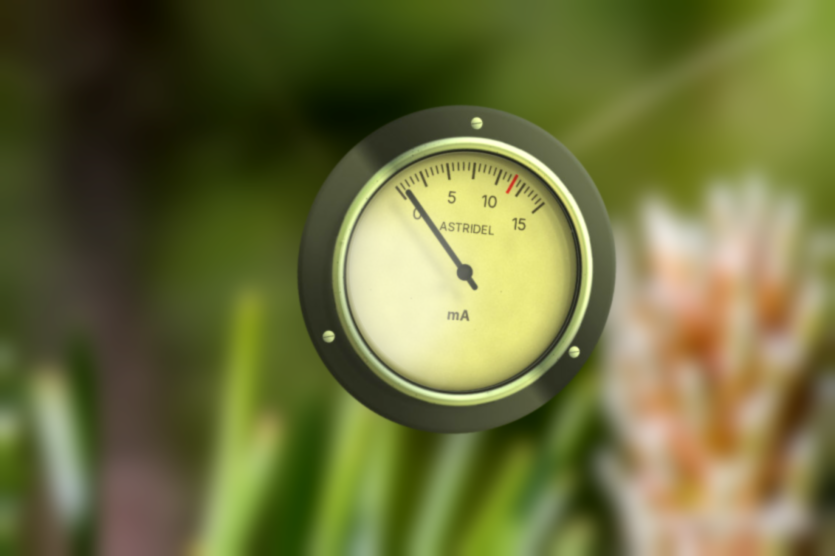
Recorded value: 0.5 (mA)
